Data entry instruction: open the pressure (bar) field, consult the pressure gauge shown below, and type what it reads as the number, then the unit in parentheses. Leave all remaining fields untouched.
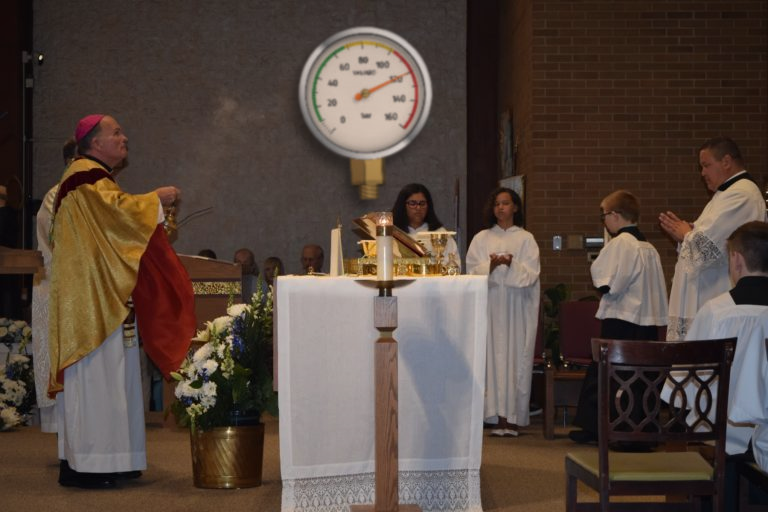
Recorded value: 120 (bar)
